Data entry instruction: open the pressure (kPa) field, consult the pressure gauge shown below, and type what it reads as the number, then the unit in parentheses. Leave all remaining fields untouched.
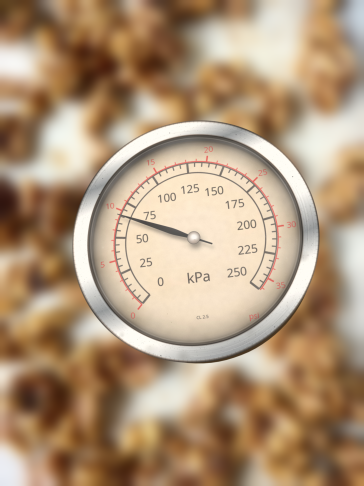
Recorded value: 65 (kPa)
